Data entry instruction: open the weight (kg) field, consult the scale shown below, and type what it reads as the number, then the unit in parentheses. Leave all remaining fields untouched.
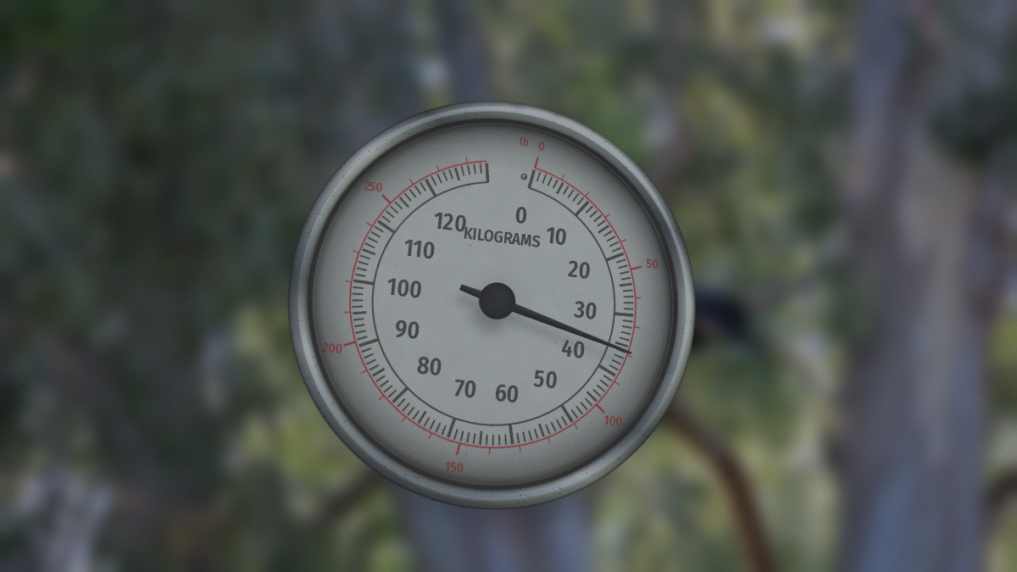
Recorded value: 36 (kg)
